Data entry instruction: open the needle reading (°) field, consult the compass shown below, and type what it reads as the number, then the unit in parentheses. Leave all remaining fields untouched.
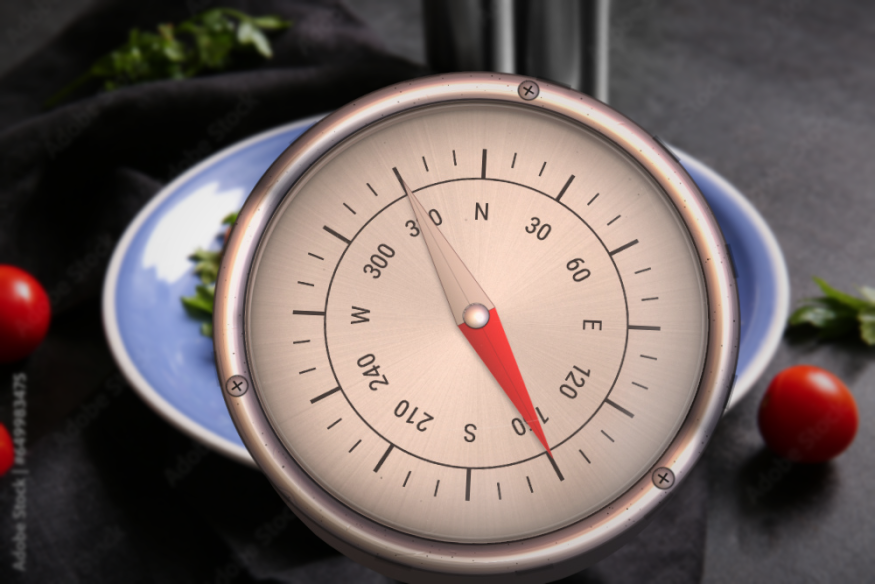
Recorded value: 150 (°)
